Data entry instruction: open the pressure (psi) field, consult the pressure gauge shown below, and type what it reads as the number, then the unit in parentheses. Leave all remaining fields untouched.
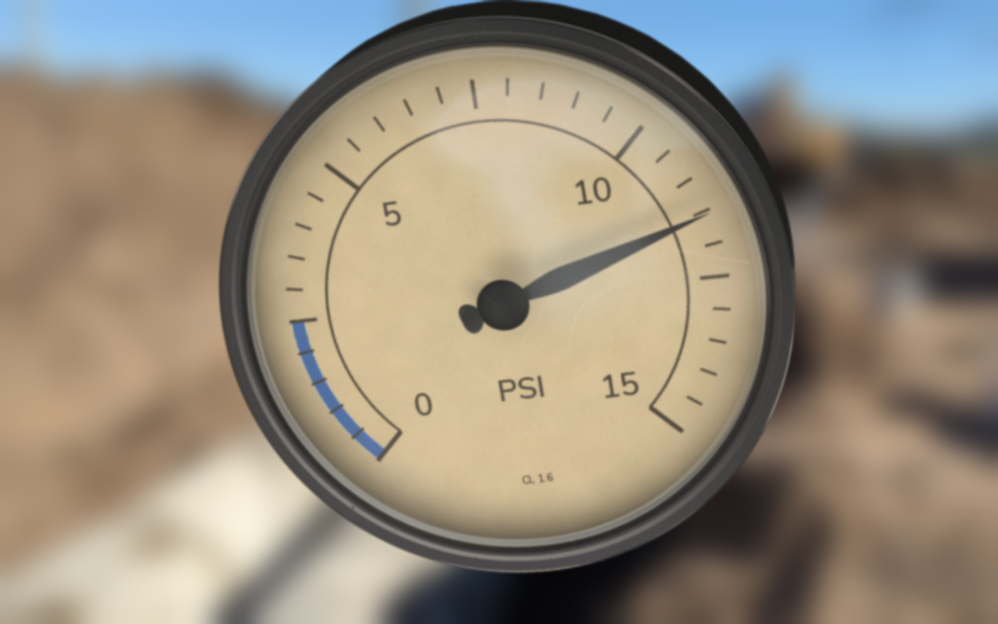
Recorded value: 11.5 (psi)
